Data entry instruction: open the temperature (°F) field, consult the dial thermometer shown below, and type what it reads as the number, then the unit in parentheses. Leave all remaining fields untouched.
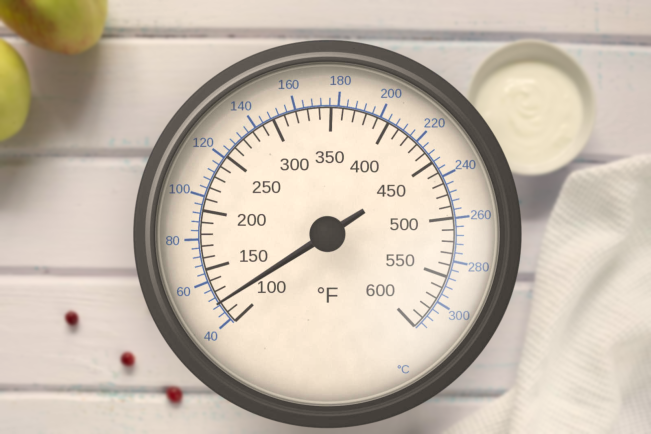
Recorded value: 120 (°F)
